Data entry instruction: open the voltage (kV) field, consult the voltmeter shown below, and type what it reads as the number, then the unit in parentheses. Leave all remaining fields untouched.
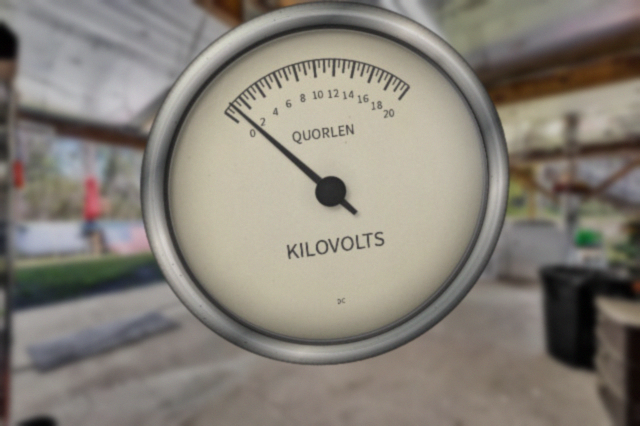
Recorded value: 1 (kV)
